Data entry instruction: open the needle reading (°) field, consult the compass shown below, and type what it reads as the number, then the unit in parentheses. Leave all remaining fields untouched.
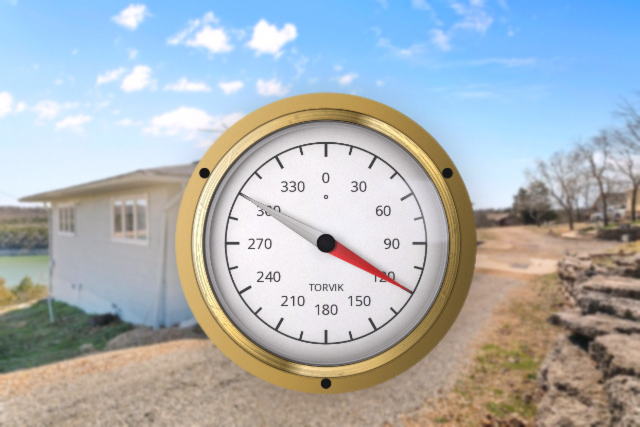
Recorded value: 120 (°)
